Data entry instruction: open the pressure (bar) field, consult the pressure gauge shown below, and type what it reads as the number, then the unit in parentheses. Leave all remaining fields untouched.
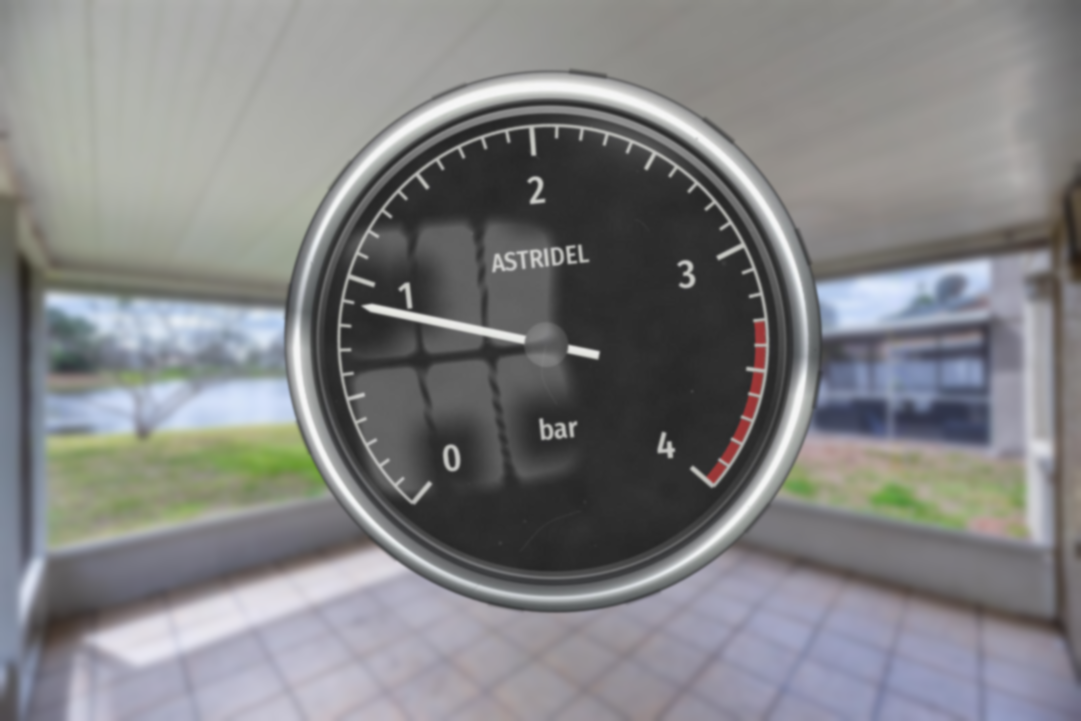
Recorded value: 0.9 (bar)
